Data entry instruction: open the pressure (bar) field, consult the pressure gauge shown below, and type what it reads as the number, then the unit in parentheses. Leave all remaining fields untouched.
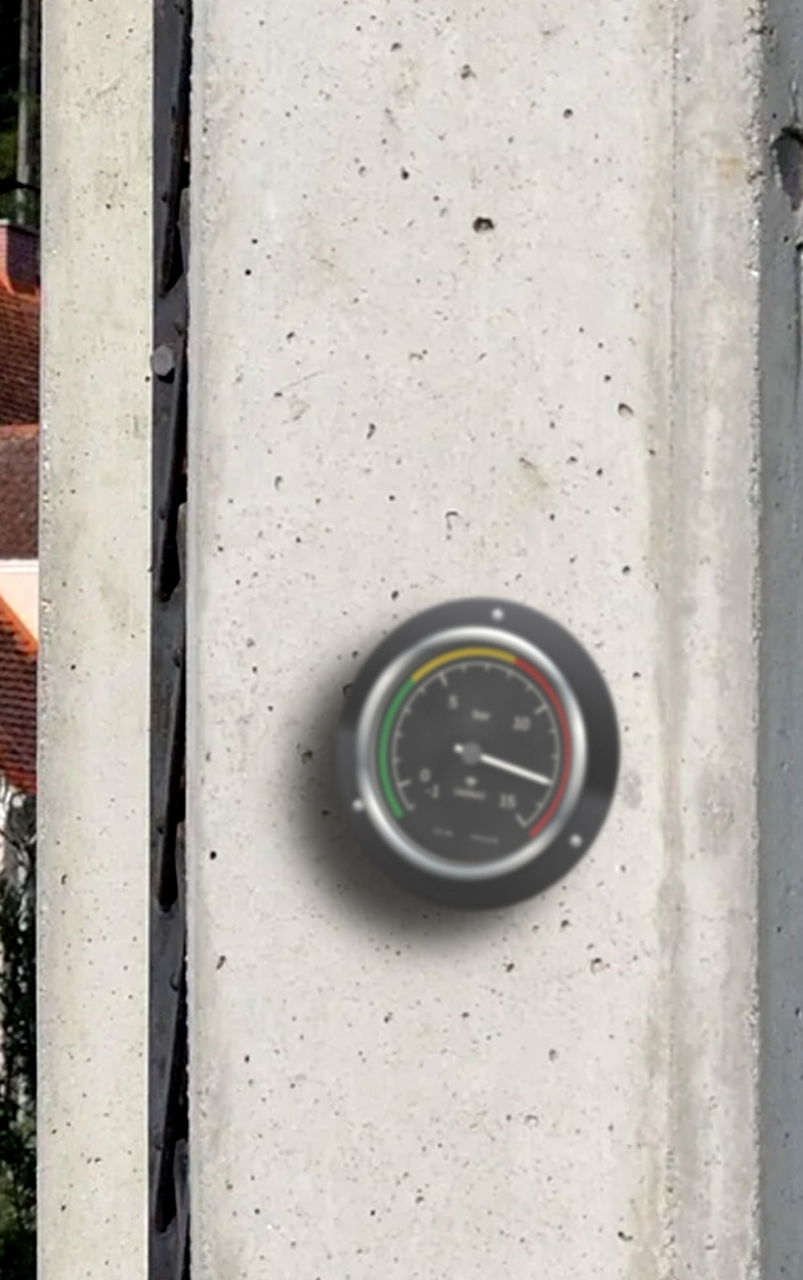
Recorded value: 13 (bar)
